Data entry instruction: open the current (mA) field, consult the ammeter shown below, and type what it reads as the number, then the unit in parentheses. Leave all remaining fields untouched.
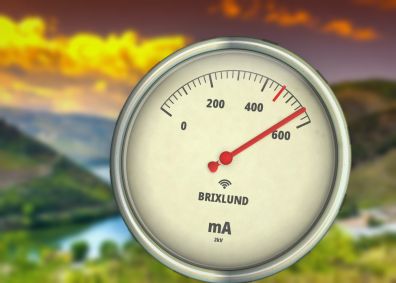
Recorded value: 560 (mA)
